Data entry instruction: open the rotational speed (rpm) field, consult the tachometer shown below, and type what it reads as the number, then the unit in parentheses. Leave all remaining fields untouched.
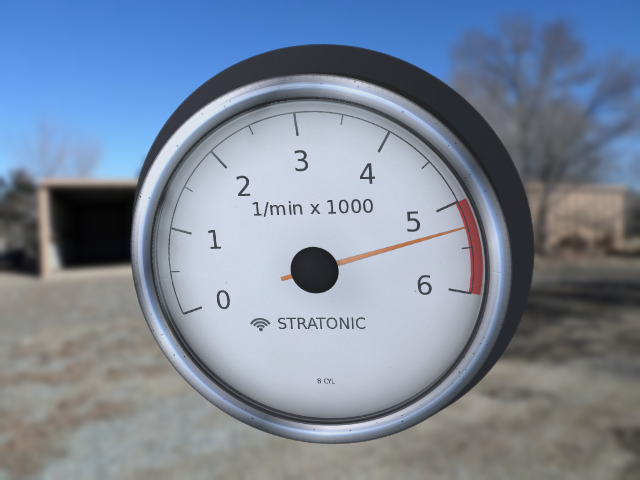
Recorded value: 5250 (rpm)
